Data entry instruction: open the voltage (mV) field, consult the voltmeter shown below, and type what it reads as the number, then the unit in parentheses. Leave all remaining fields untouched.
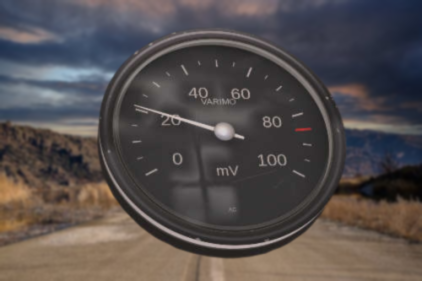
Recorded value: 20 (mV)
